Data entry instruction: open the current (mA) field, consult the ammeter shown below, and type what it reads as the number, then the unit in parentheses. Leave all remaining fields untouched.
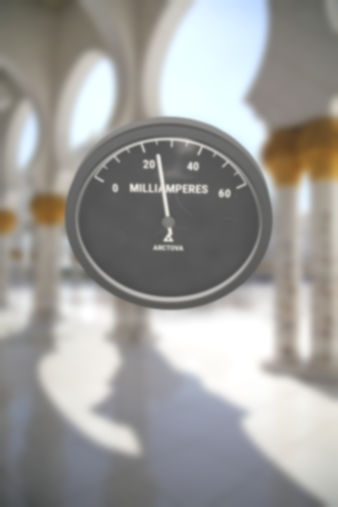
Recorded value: 25 (mA)
